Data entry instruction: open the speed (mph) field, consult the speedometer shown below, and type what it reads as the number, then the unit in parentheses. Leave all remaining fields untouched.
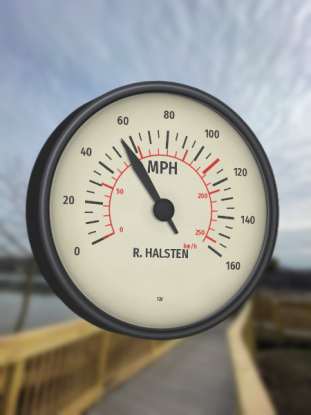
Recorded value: 55 (mph)
